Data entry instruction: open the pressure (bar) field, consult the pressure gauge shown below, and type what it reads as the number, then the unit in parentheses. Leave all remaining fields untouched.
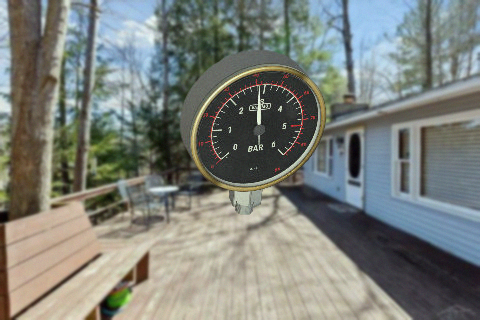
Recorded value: 2.8 (bar)
